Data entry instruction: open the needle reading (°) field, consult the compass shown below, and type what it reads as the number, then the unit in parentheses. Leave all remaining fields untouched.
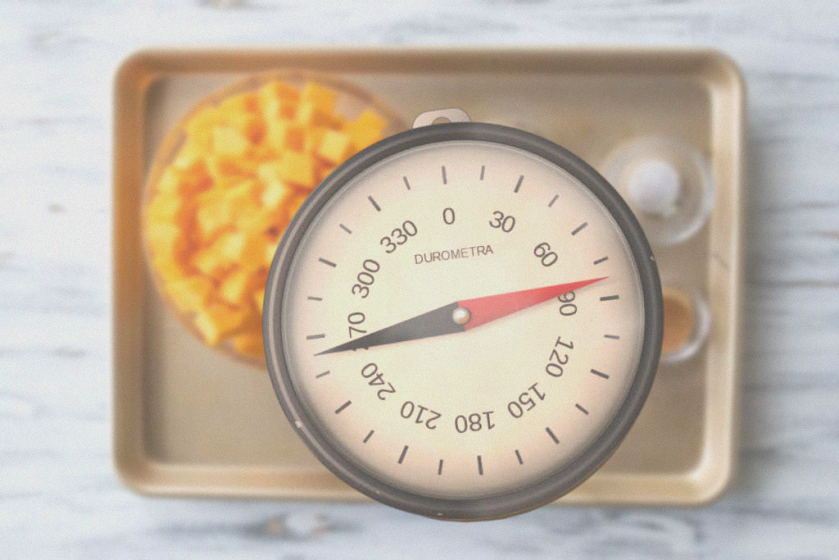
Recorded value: 82.5 (°)
